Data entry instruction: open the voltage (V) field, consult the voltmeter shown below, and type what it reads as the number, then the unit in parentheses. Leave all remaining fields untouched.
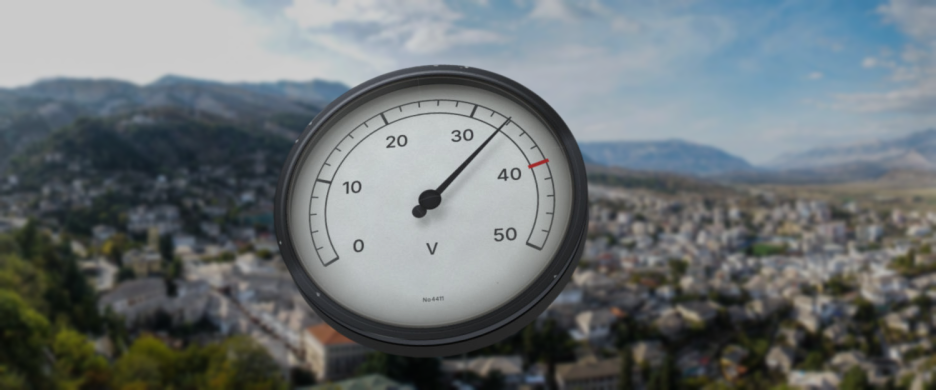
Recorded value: 34 (V)
